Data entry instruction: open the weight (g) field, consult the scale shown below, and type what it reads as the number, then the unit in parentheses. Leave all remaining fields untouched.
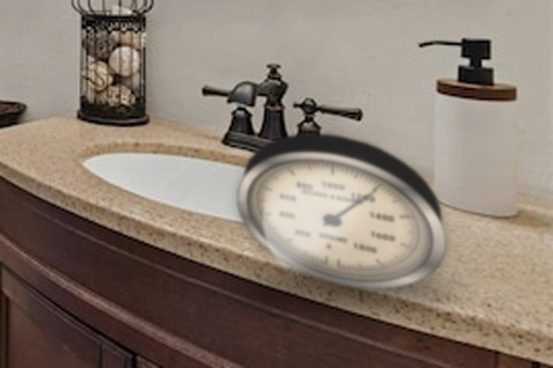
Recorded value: 1200 (g)
